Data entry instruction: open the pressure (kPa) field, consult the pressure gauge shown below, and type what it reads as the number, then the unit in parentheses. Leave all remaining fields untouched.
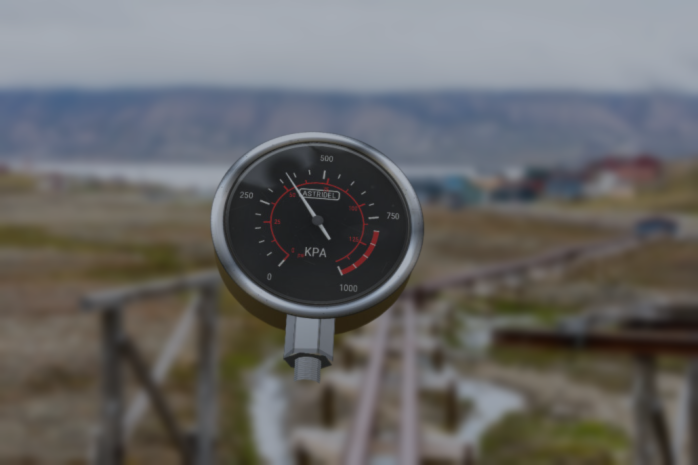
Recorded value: 375 (kPa)
